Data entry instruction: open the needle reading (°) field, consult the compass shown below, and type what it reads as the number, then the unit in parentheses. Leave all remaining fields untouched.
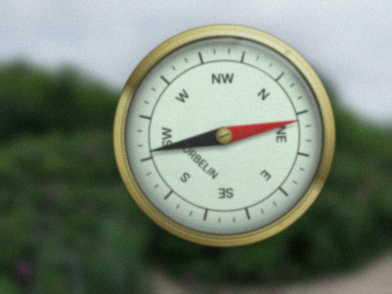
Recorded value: 35 (°)
